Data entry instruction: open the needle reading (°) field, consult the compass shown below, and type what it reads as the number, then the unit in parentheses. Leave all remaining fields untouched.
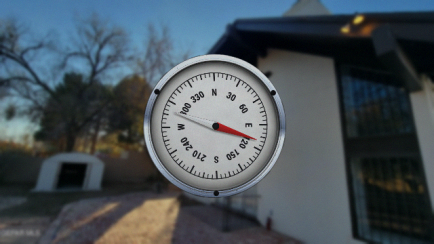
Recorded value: 110 (°)
